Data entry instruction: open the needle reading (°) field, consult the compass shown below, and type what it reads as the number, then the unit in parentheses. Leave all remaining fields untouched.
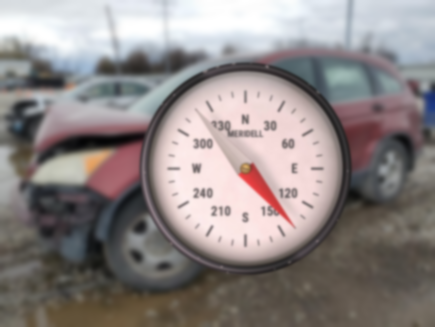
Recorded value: 140 (°)
